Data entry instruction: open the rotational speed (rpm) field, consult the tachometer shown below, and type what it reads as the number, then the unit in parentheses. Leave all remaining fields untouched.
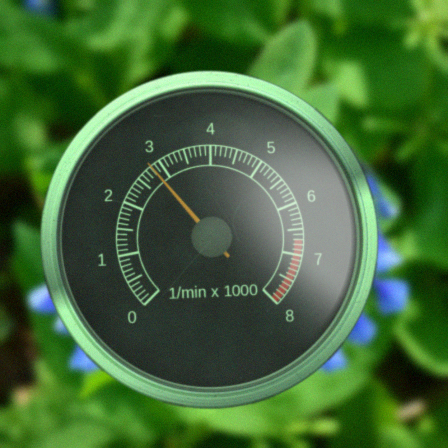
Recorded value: 2800 (rpm)
